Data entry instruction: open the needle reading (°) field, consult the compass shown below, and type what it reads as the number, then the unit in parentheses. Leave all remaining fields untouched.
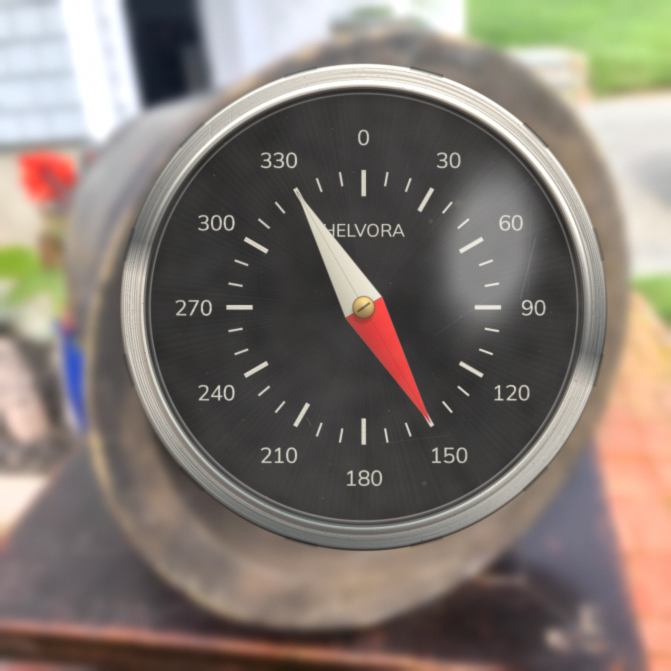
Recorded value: 150 (°)
